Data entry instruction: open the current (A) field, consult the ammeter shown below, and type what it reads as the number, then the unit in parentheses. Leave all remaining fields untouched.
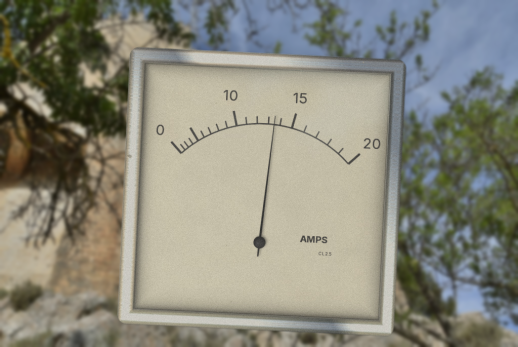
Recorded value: 13.5 (A)
